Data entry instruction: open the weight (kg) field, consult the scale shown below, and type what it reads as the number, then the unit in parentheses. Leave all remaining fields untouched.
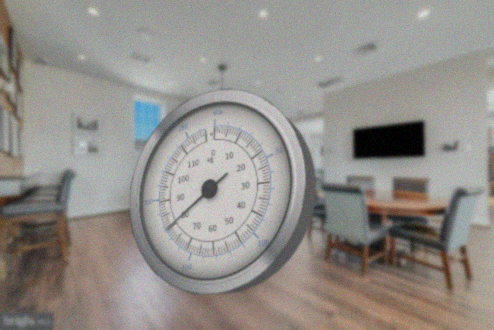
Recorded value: 80 (kg)
